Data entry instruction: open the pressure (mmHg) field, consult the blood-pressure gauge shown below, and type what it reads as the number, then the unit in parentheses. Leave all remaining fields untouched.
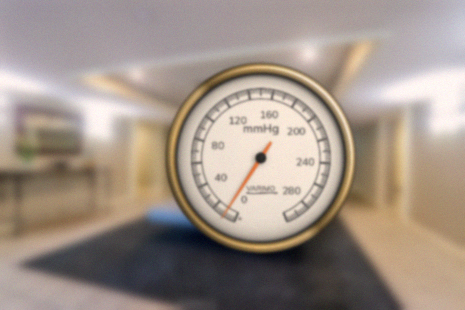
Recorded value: 10 (mmHg)
